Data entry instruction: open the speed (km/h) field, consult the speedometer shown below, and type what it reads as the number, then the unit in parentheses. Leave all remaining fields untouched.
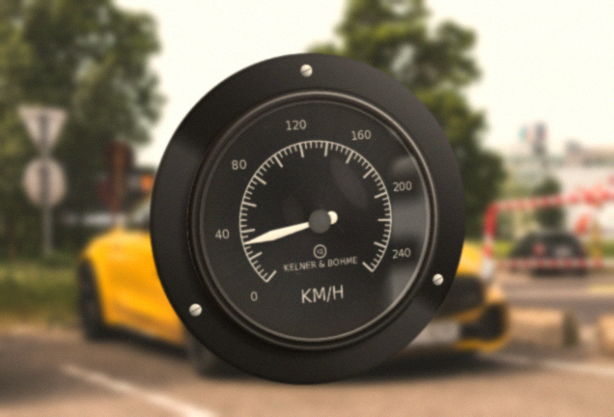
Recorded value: 32 (km/h)
